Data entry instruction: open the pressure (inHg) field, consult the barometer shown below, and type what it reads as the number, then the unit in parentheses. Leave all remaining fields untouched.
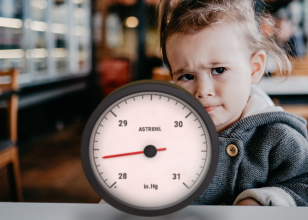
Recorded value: 28.4 (inHg)
